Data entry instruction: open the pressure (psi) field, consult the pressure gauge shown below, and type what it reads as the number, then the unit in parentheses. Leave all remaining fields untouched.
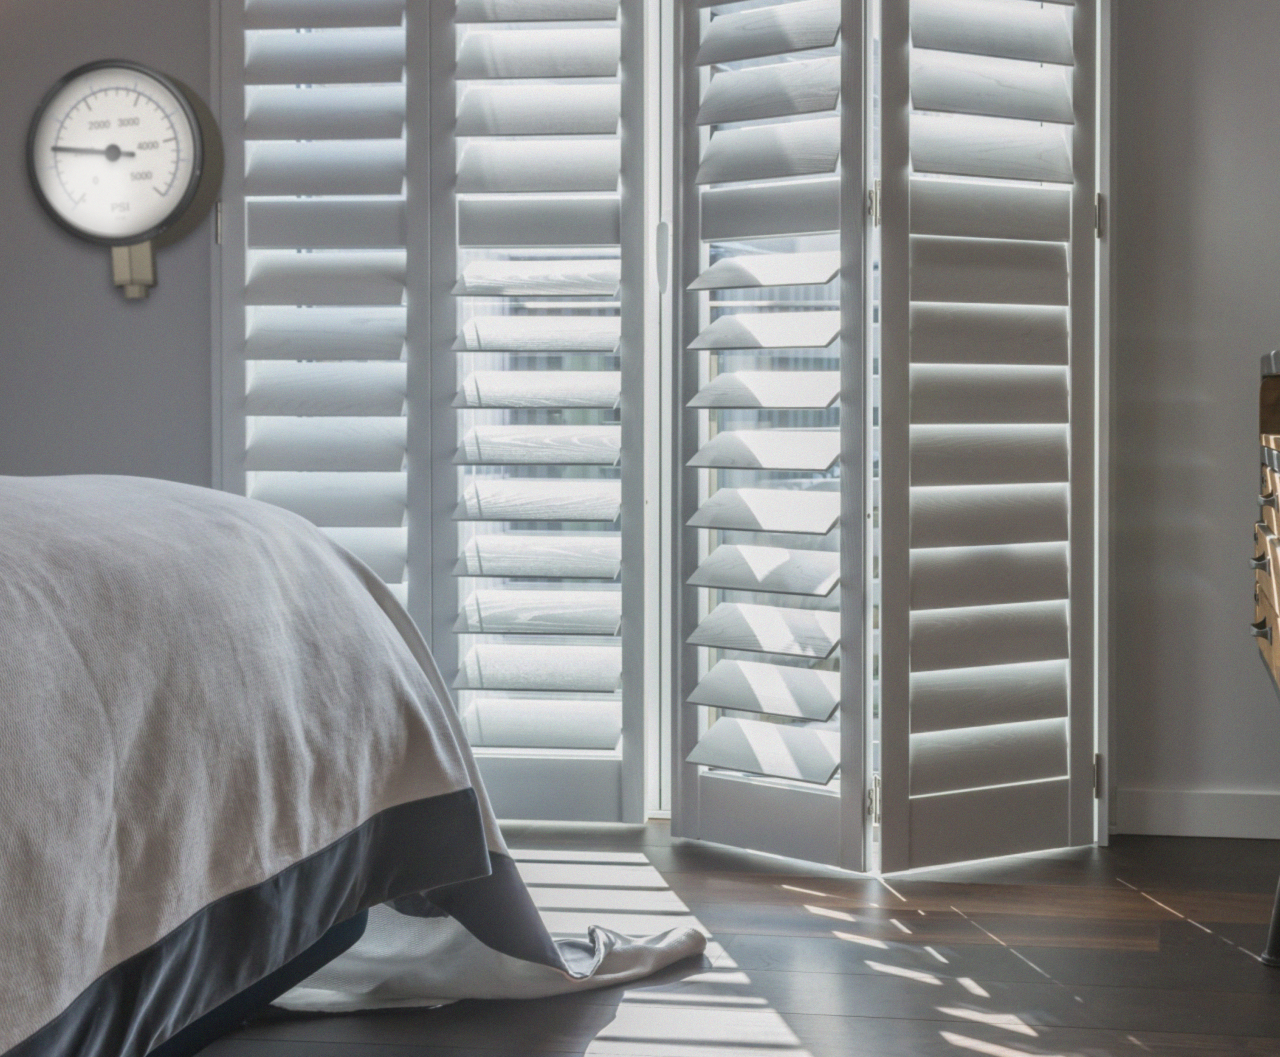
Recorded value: 1000 (psi)
